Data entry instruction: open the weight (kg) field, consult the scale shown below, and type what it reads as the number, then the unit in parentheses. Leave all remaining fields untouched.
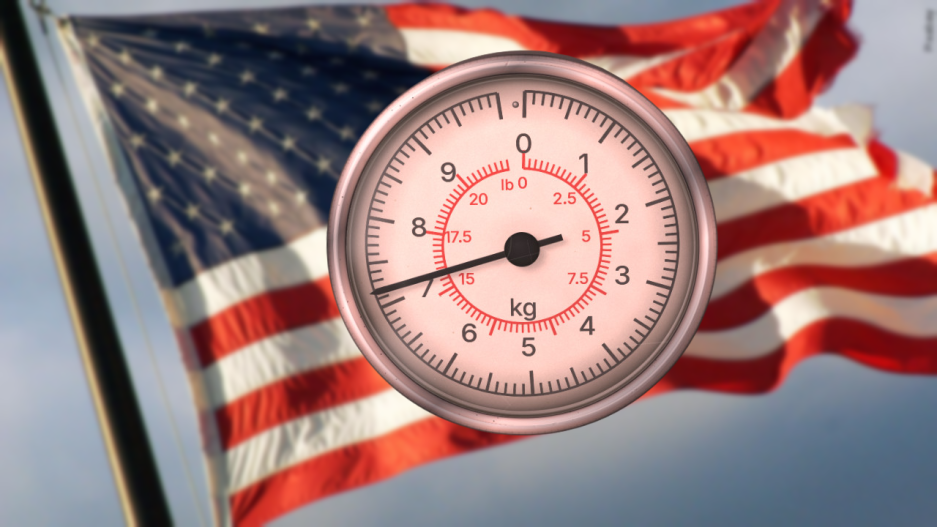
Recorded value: 7.2 (kg)
